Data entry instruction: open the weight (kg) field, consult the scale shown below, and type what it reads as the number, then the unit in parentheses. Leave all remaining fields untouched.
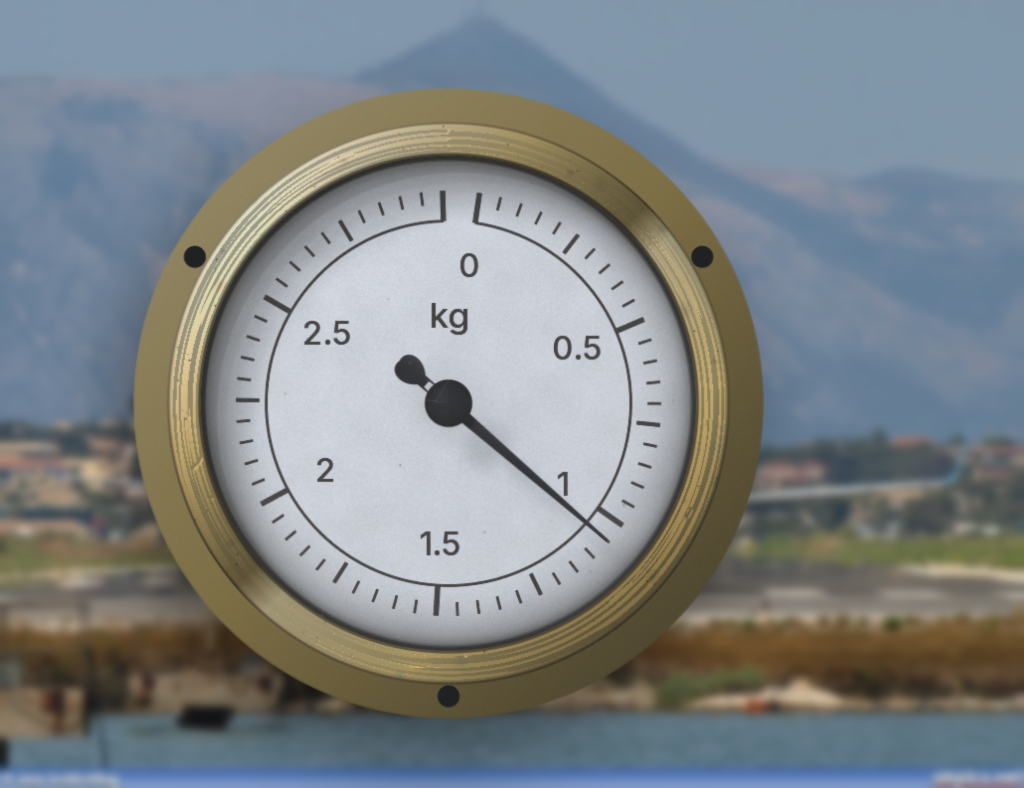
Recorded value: 1.05 (kg)
